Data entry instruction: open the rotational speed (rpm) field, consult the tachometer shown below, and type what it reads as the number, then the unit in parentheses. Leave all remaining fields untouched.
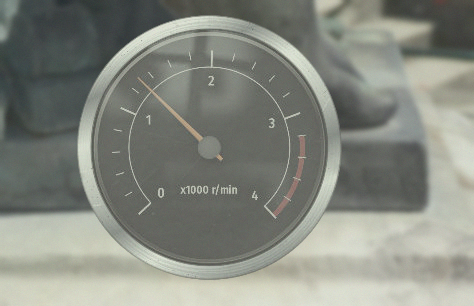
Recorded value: 1300 (rpm)
